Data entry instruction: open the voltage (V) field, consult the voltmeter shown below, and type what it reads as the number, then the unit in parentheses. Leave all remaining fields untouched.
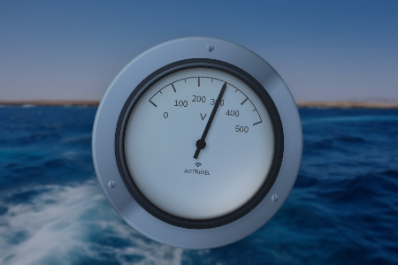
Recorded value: 300 (V)
